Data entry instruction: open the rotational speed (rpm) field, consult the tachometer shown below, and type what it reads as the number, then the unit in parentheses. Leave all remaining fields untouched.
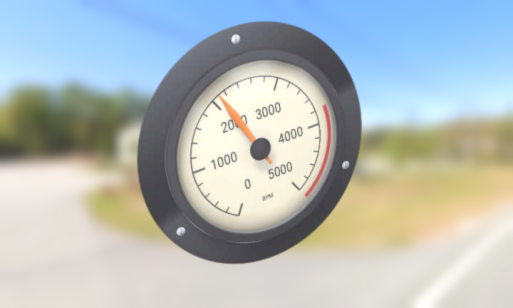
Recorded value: 2100 (rpm)
